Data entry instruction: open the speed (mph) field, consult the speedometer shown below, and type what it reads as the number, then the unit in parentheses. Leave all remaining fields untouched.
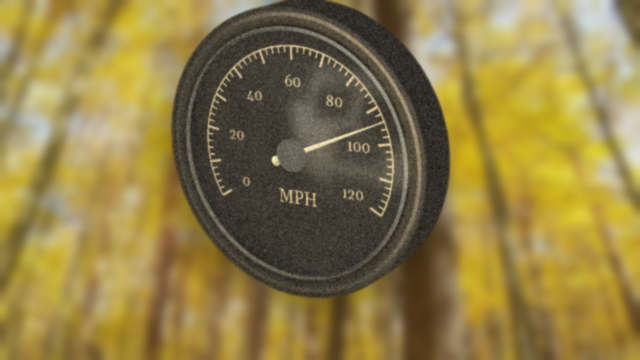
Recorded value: 94 (mph)
